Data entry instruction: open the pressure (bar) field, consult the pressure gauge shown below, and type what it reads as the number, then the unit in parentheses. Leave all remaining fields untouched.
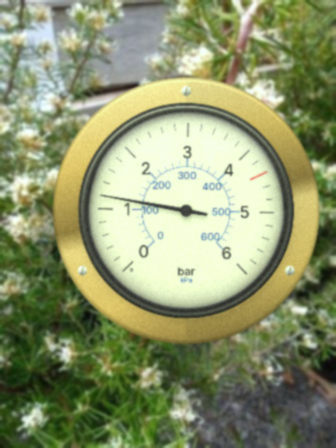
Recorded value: 1.2 (bar)
